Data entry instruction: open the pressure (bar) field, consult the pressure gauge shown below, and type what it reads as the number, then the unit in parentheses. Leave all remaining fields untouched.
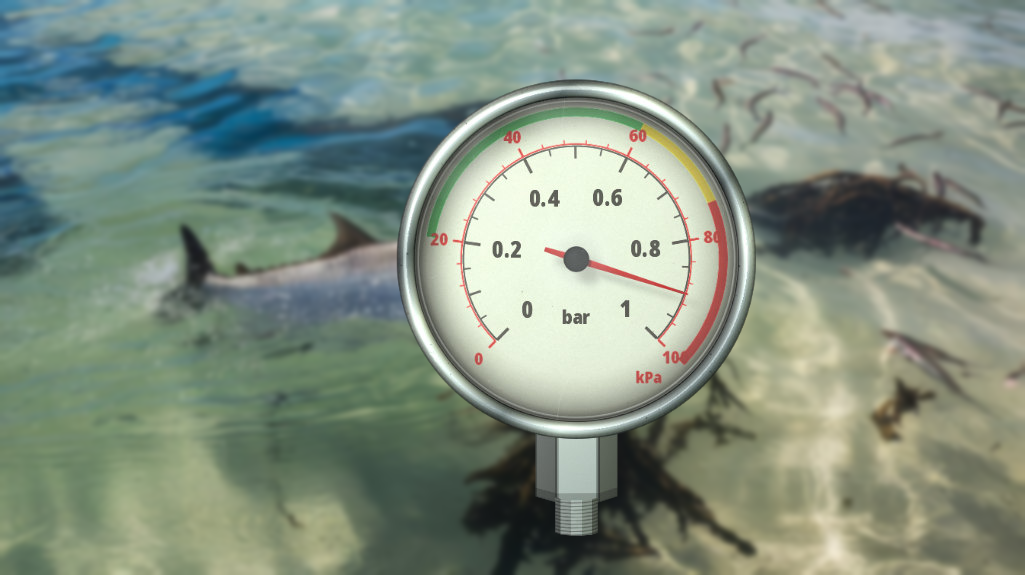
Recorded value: 0.9 (bar)
